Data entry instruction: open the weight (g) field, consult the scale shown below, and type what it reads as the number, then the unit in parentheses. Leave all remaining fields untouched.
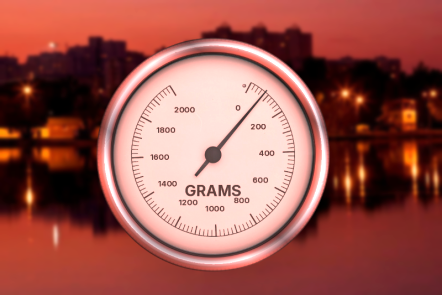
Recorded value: 80 (g)
